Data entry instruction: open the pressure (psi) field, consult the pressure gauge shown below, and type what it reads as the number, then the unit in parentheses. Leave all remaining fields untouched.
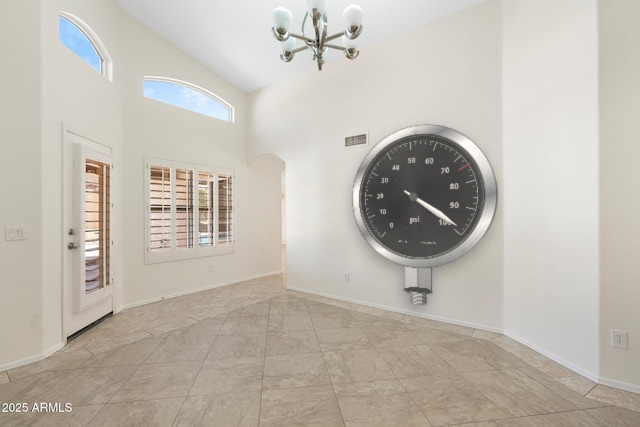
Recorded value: 98 (psi)
